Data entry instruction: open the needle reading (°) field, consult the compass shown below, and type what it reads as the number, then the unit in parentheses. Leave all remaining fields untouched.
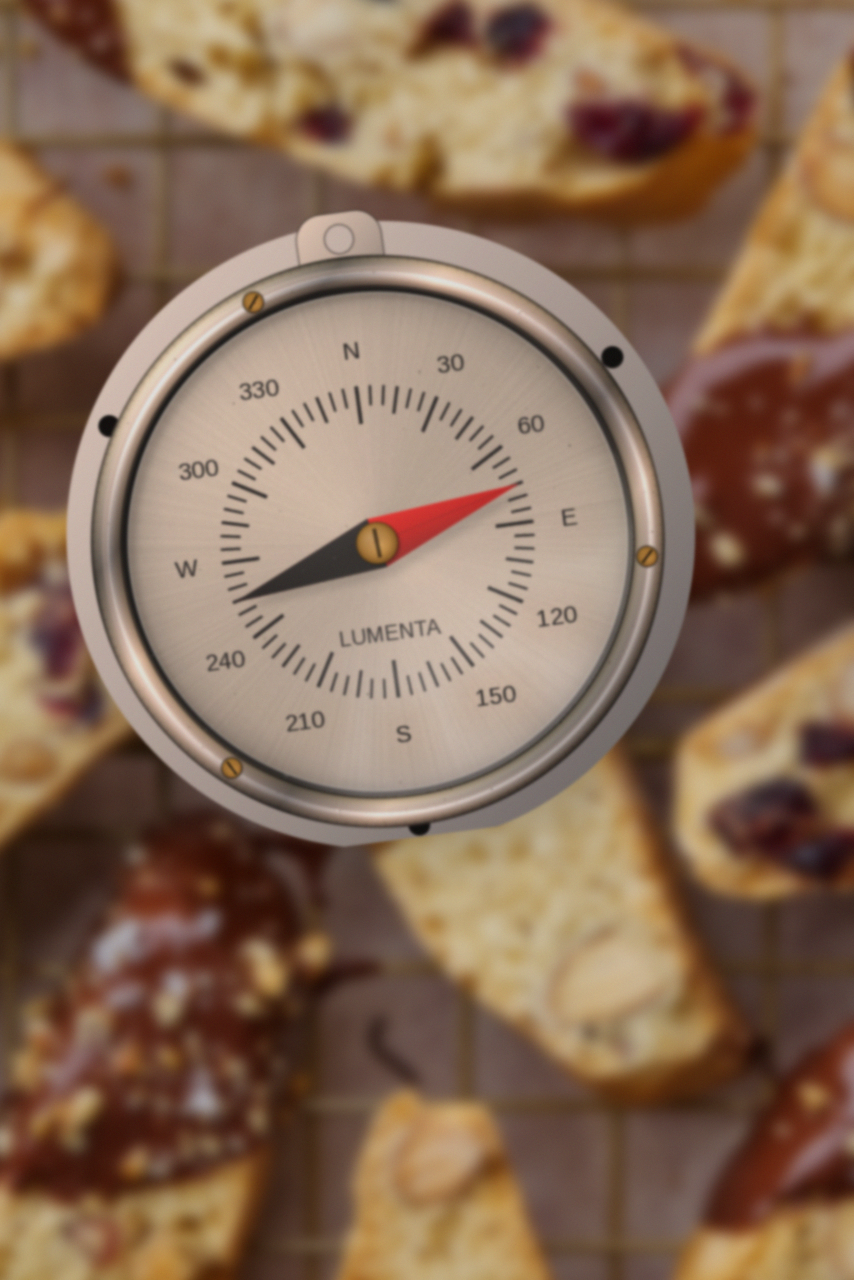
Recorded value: 75 (°)
